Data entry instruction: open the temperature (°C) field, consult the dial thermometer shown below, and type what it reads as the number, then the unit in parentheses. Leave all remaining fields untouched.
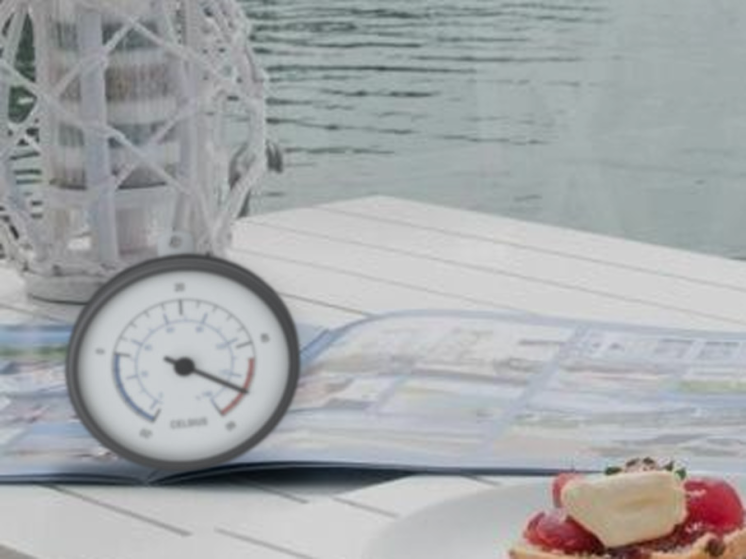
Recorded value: 52 (°C)
